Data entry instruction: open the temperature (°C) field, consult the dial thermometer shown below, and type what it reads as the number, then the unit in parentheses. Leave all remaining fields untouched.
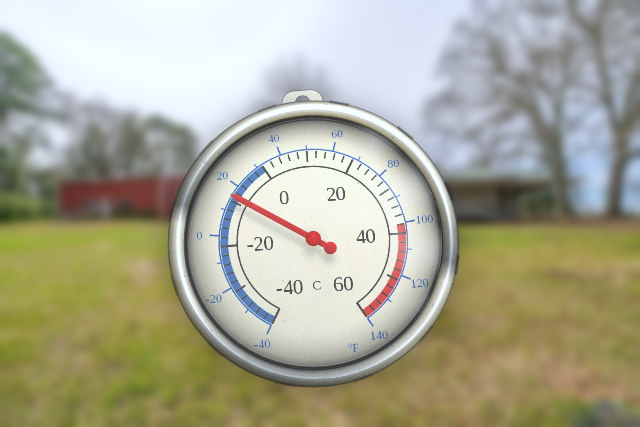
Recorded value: -9 (°C)
